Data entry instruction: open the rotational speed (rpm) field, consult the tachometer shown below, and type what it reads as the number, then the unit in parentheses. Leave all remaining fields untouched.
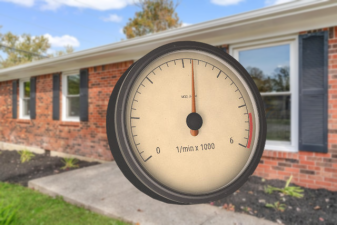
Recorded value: 3200 (rpm)
